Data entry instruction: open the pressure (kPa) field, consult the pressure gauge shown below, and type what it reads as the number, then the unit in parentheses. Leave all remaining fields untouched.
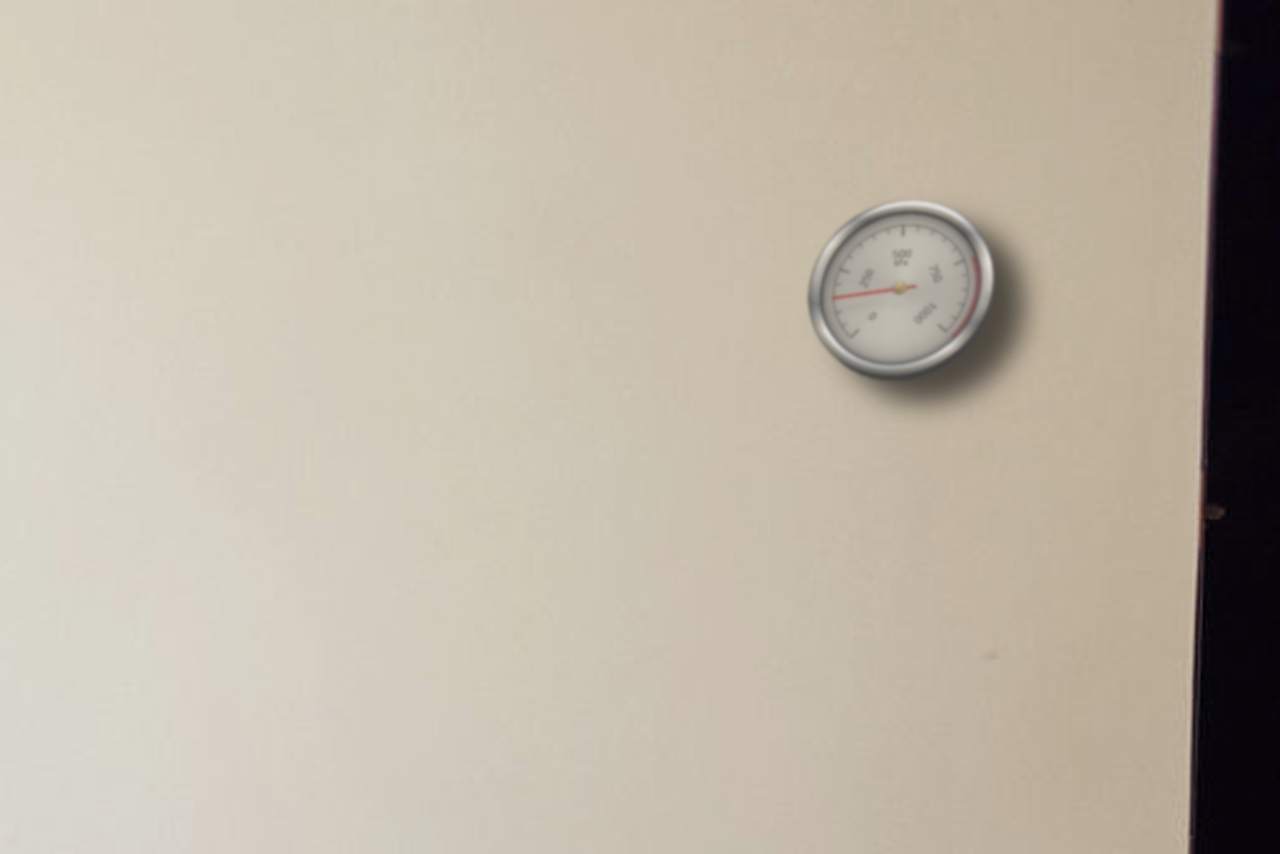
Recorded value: 150 (kPa)
